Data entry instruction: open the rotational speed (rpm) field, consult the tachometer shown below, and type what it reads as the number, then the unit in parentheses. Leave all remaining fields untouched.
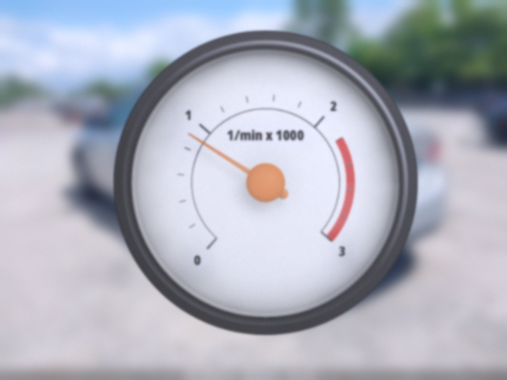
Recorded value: 900 (rpm)
